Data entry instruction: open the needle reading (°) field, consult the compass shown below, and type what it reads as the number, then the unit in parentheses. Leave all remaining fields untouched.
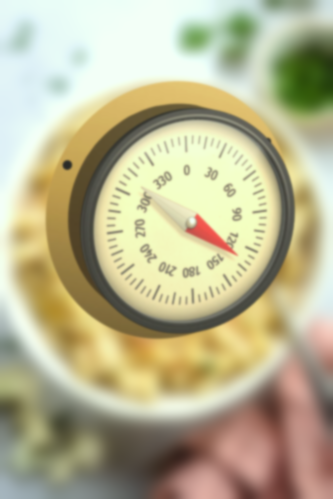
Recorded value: 130 (°)
